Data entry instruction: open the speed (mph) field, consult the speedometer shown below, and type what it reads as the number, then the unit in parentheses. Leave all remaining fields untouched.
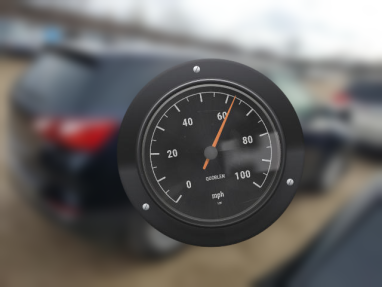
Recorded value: 62.5 (mph)
